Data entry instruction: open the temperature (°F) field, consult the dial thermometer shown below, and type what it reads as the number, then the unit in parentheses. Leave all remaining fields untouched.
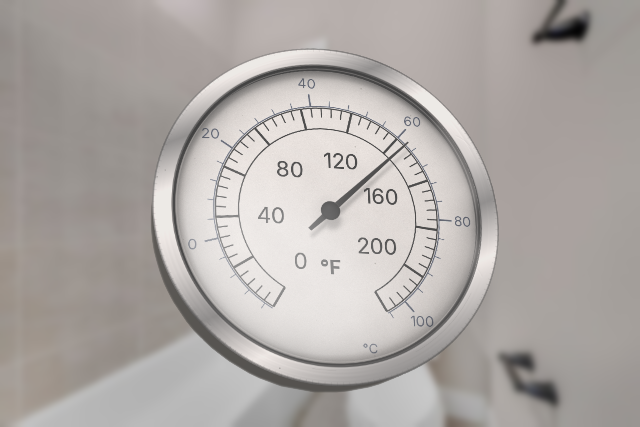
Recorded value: 144 (°F)
